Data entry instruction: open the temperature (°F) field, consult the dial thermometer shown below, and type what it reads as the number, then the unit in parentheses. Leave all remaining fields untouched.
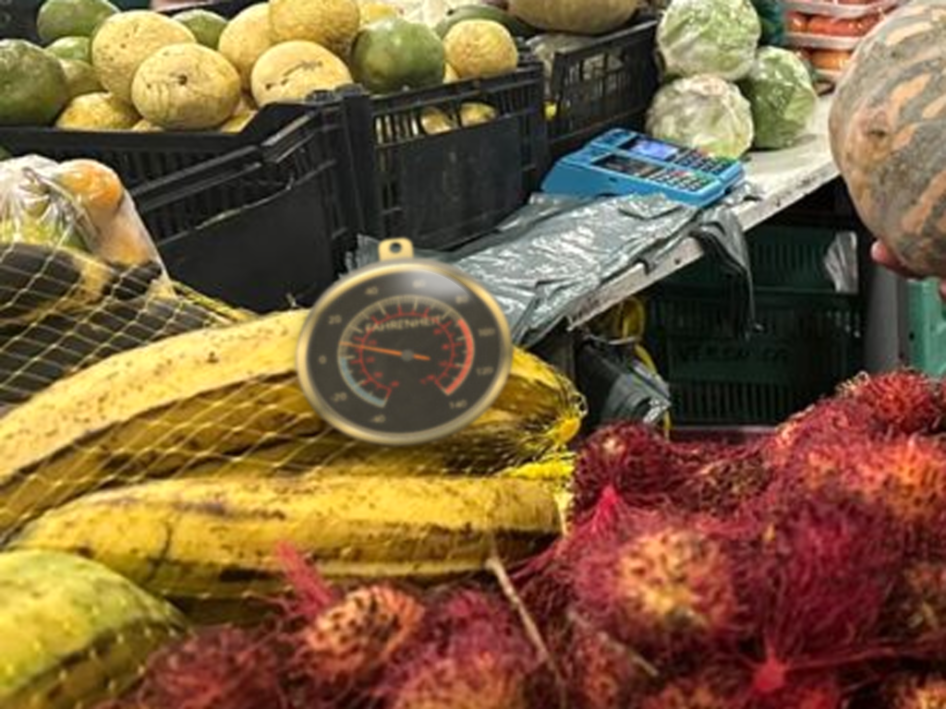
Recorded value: 10 (°F)
